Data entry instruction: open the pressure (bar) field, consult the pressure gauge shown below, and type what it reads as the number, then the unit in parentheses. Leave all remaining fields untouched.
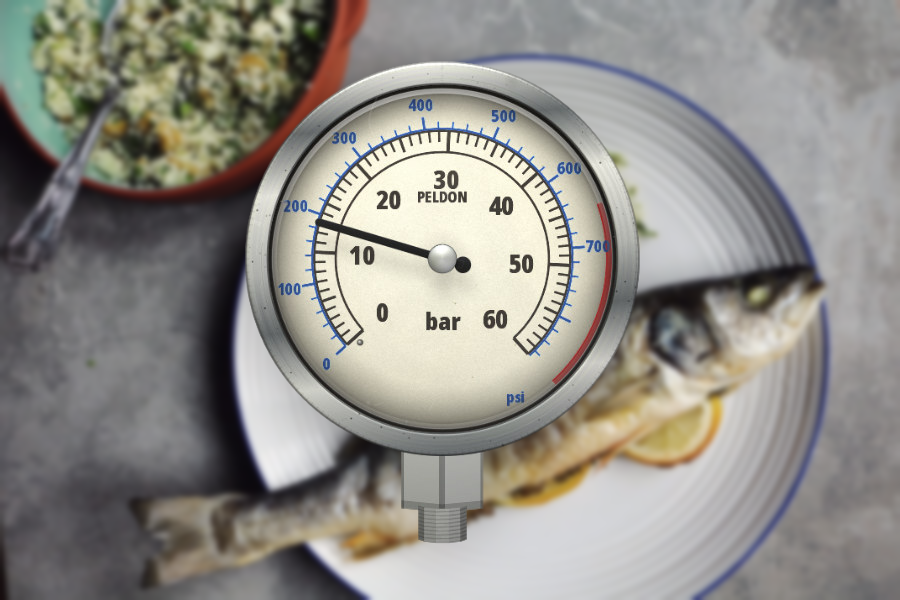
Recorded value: 13 (bar)
